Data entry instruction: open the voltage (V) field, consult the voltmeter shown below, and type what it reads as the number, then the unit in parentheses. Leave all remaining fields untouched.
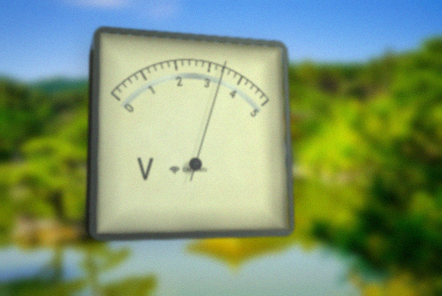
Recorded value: 3.4 (V)
